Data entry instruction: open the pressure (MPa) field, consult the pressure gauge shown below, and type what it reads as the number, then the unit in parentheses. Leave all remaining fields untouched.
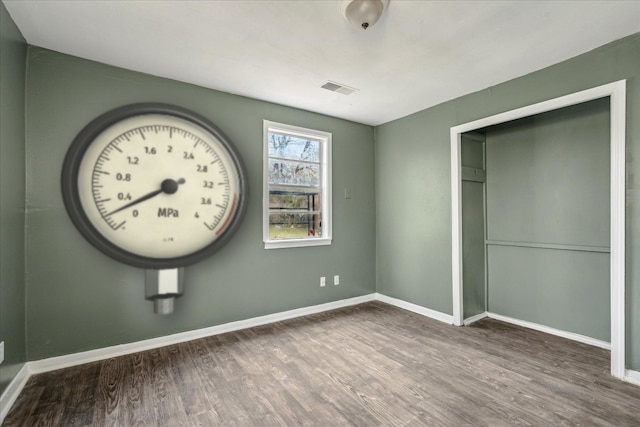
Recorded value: 0.2 (MPa)
